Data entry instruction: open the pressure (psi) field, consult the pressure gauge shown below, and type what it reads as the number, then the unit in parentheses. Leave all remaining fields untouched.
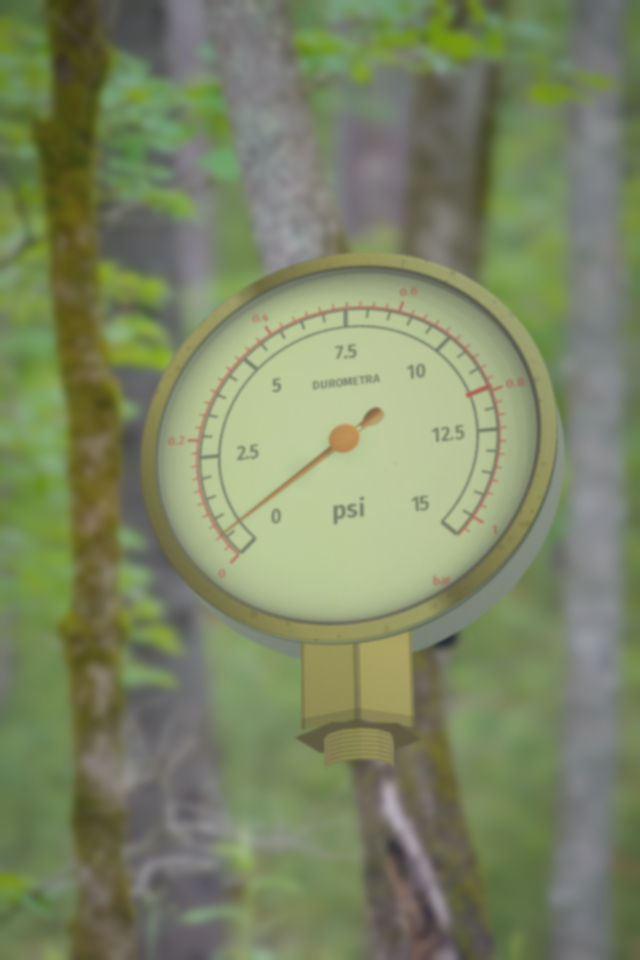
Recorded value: 0.5 (psi)
